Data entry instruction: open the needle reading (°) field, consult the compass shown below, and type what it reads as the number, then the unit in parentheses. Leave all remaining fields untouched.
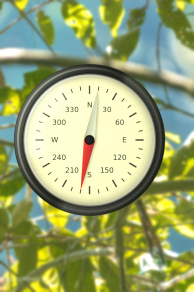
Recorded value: 190 (°)
